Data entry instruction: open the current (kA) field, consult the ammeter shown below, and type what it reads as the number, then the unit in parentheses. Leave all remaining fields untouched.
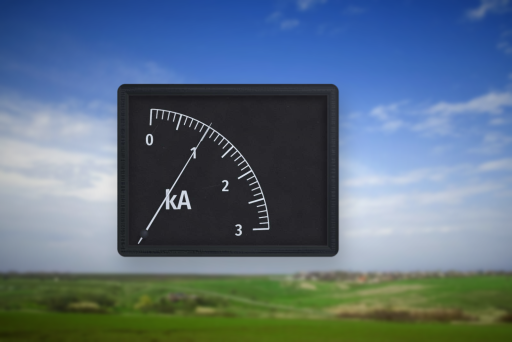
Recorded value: 1 (kA)
